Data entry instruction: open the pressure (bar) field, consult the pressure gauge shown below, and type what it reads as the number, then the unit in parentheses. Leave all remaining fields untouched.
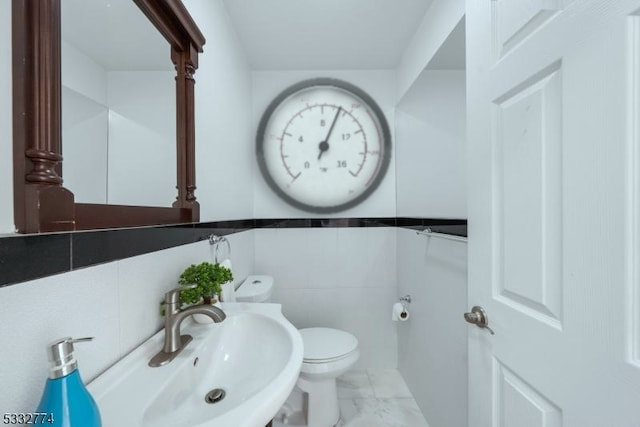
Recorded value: 9.5 (bar)
